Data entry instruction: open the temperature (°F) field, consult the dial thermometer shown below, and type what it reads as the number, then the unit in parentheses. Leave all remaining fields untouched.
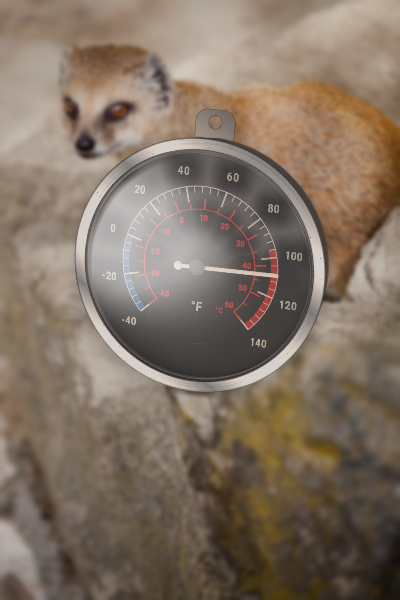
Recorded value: 108 (°F)
